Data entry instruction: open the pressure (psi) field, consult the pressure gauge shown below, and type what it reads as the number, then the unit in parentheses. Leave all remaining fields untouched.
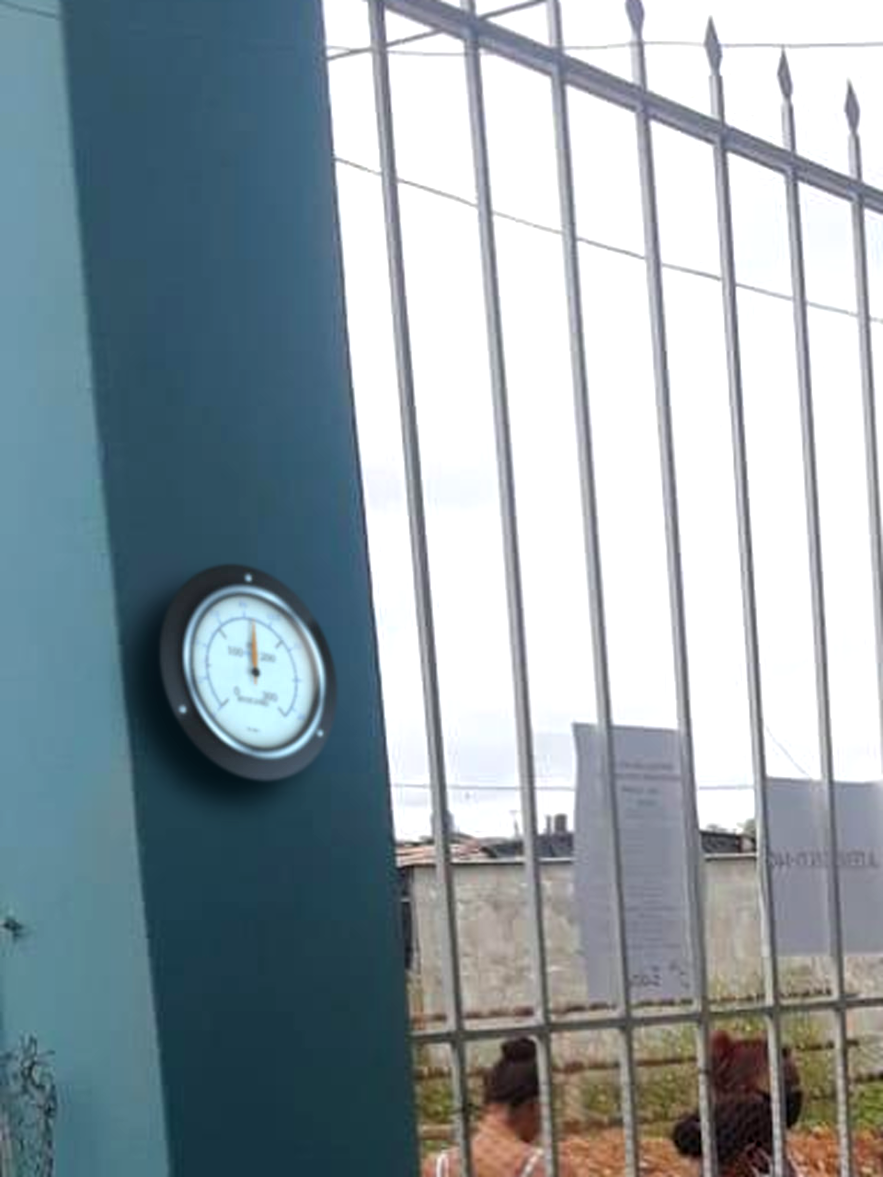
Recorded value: 150 (psi)
